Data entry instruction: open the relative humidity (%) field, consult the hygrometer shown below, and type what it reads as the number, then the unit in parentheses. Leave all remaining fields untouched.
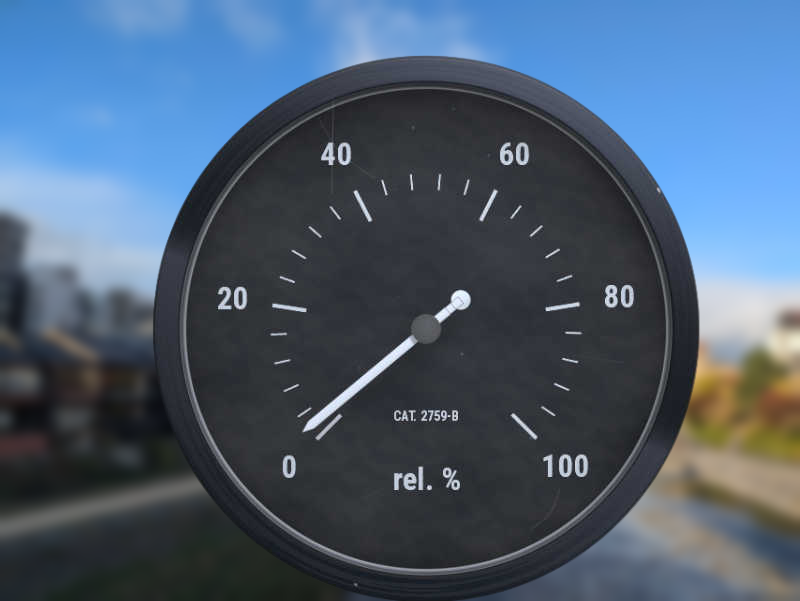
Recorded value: 2 (%)
